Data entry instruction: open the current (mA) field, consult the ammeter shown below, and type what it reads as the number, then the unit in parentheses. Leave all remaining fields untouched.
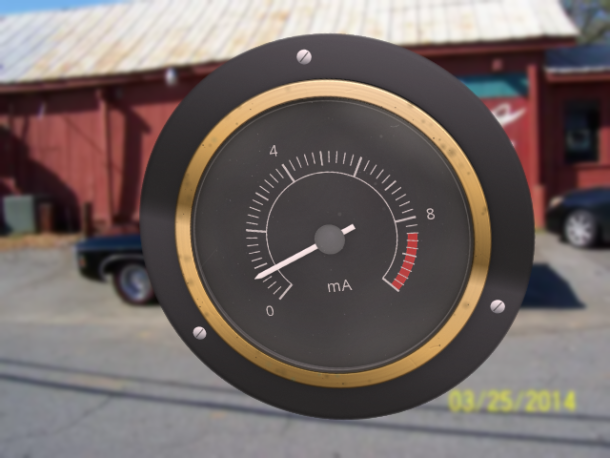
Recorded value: 0.8 (mA)
